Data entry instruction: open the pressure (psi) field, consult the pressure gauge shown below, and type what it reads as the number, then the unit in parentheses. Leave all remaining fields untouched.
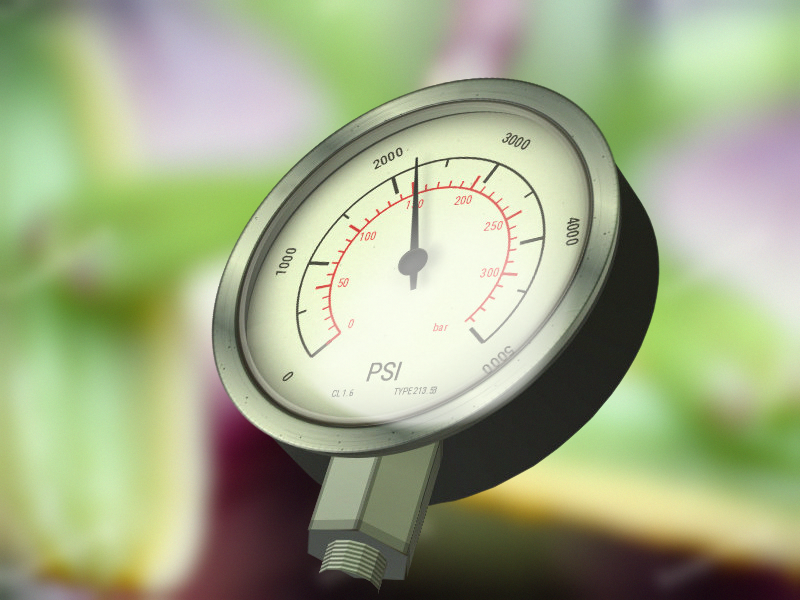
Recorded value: 2250 (psi)
